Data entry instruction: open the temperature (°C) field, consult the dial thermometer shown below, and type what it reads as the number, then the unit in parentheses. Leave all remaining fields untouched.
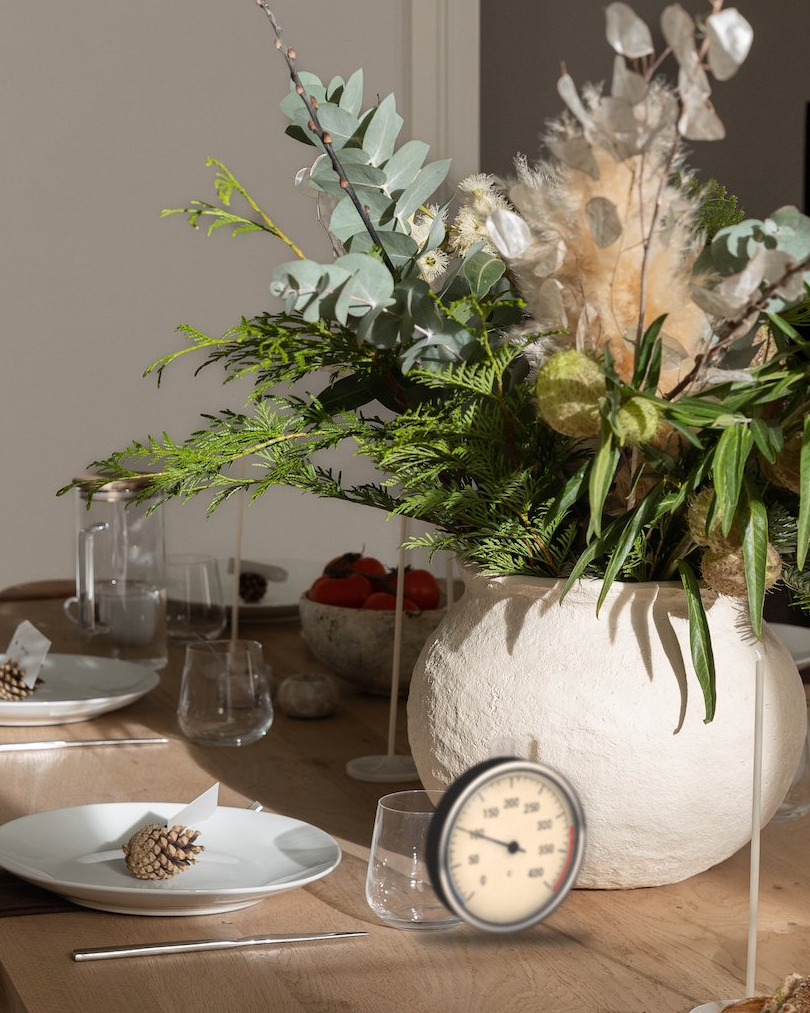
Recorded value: 100 (°C)
